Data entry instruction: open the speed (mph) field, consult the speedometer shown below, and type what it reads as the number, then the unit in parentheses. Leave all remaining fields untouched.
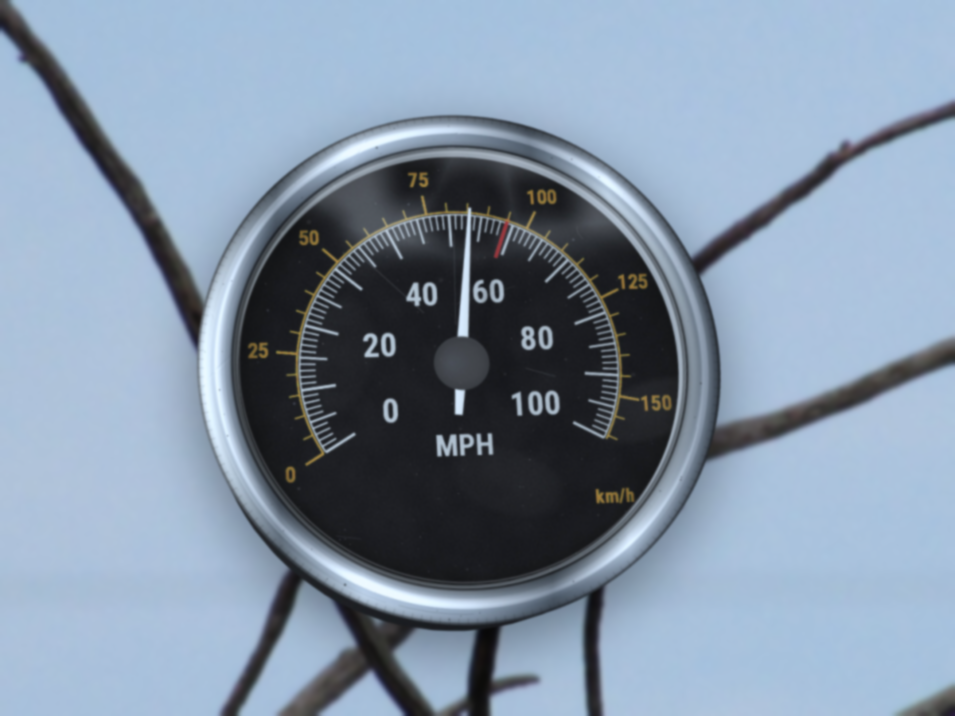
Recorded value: 53 (mph)
